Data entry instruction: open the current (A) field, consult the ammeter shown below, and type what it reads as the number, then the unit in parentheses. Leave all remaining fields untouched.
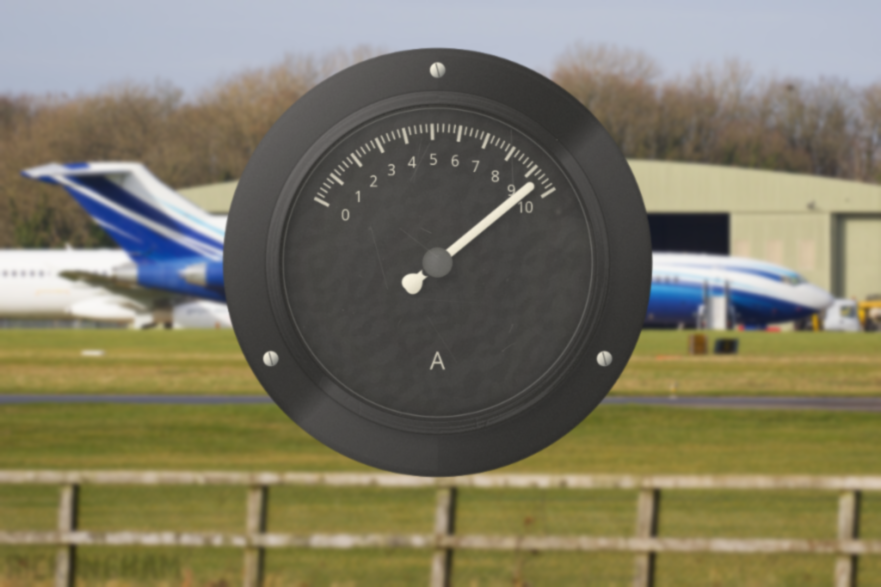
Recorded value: 9.4 (A)
